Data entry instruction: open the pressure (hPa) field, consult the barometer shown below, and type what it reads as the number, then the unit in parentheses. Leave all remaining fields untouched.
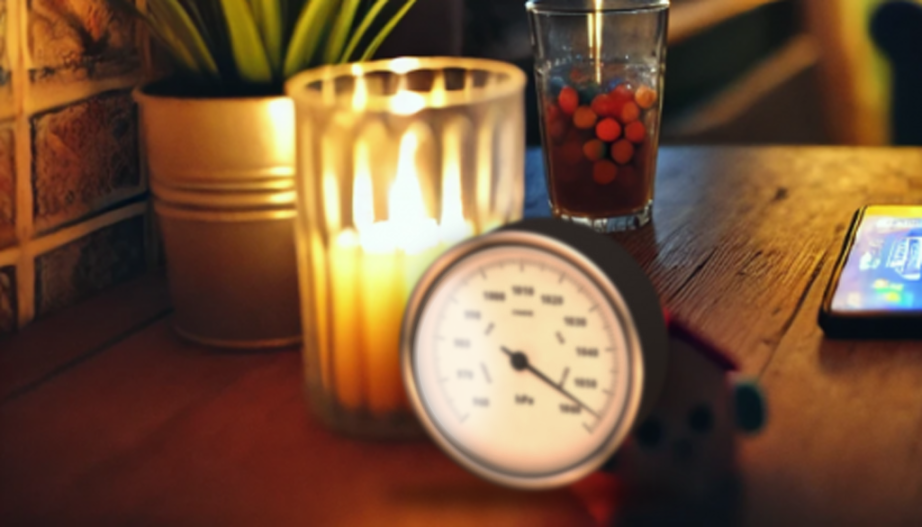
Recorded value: 1055 (hPa)
